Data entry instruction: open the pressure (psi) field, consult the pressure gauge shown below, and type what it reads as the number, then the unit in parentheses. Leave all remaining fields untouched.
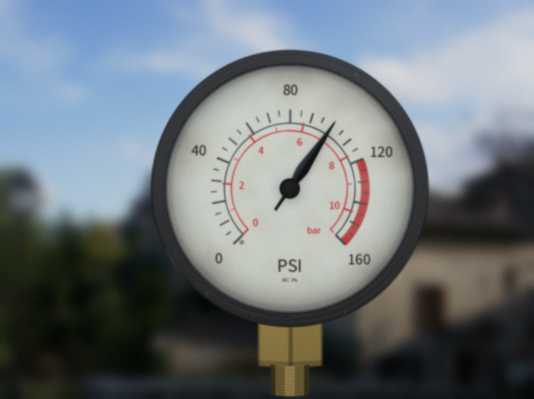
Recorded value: 100 (psi)
